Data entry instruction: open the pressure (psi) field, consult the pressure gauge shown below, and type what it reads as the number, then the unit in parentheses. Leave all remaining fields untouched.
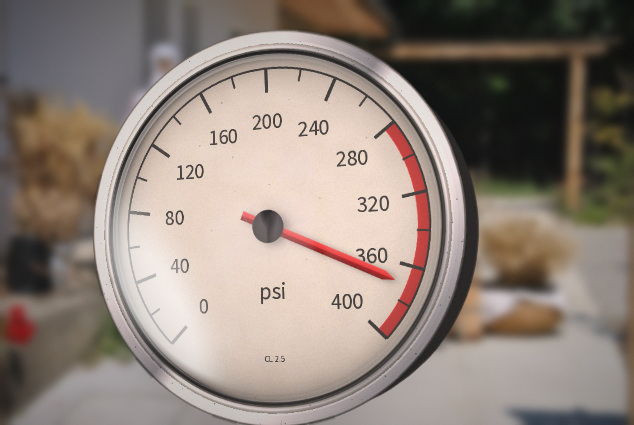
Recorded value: 370 (psi)
